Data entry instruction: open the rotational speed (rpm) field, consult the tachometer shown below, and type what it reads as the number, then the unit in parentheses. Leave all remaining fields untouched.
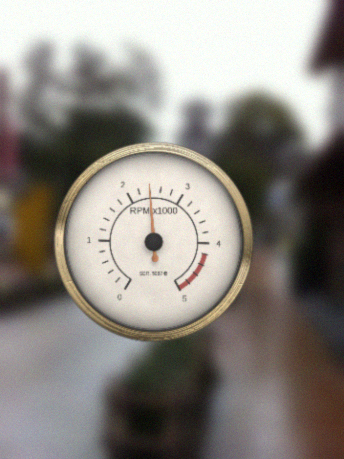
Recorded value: 2400 (rpm)
